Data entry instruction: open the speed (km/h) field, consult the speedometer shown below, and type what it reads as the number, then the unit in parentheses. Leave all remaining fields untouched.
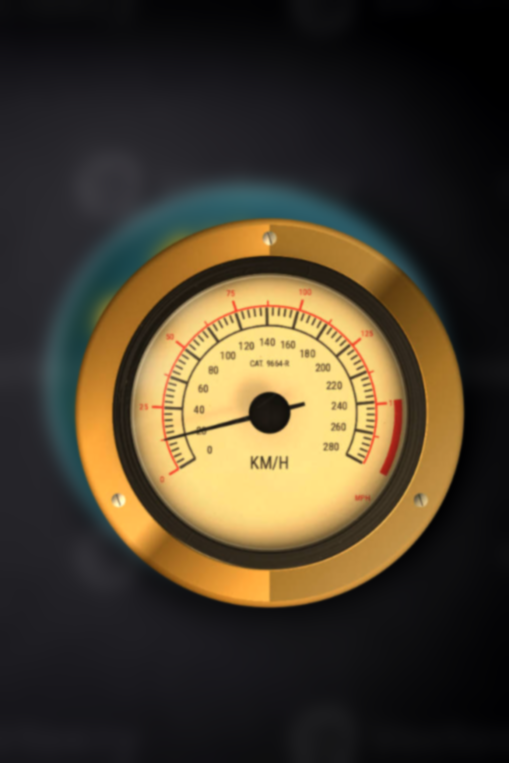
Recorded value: 20 (km/h)
